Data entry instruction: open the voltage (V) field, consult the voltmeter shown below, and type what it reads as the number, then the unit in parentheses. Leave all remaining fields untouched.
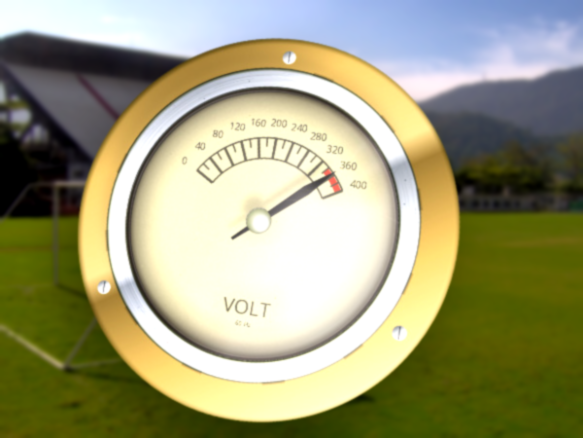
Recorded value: 360 (V)
